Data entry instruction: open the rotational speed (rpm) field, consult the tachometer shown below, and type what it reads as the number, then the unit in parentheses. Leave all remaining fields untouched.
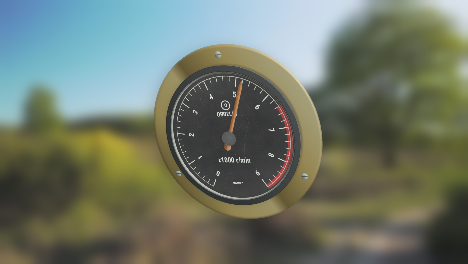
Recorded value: 5200 (rpm)
